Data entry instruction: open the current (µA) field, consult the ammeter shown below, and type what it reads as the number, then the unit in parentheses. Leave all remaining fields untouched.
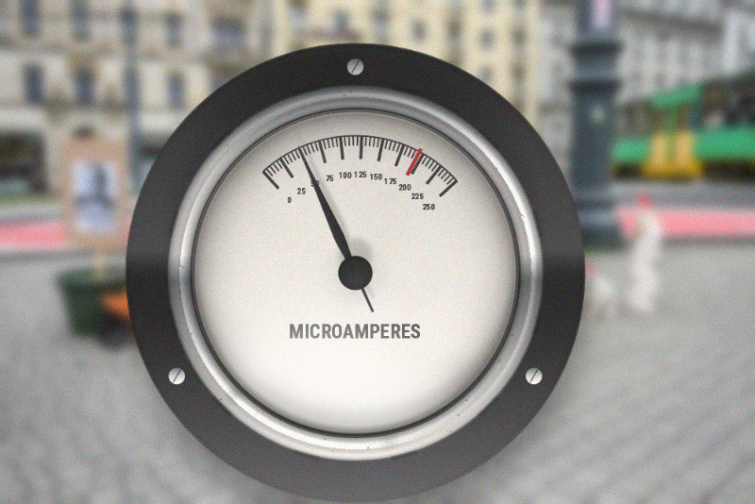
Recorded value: 50 (µA)
